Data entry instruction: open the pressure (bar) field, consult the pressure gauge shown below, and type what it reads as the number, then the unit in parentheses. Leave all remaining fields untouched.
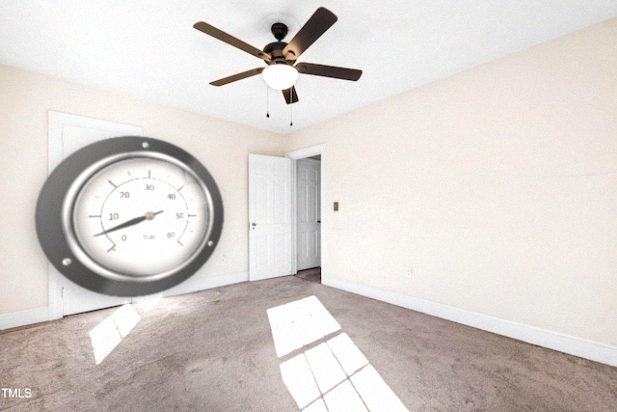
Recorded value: 5 (bar)
